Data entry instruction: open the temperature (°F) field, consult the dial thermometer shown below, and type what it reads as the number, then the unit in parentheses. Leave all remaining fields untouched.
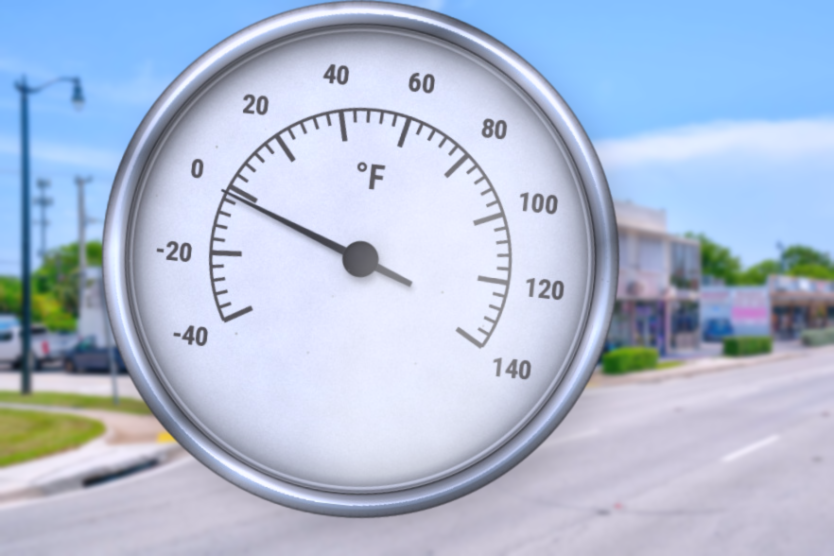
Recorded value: -2 (°F)
